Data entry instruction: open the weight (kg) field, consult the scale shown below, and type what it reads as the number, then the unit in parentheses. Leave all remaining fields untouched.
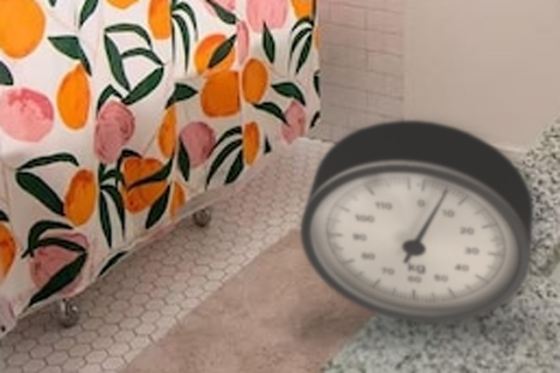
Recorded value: 5 (kg)
